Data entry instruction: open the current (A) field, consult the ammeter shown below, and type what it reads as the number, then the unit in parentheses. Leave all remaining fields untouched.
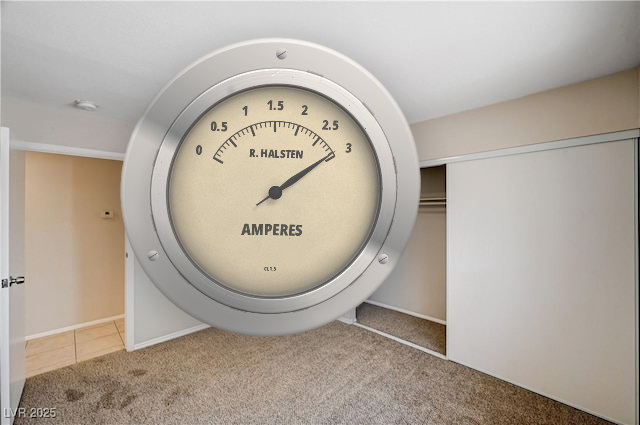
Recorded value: 2.9 (A)
